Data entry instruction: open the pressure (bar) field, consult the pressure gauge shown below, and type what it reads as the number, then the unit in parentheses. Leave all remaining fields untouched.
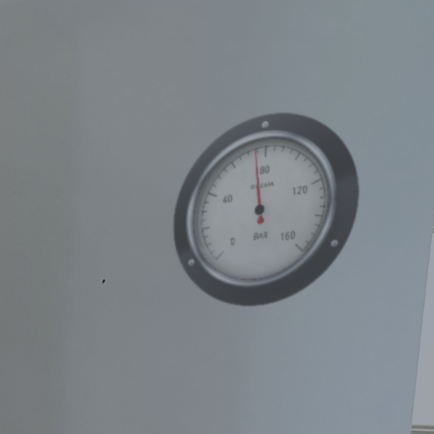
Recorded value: 75 (bar)
